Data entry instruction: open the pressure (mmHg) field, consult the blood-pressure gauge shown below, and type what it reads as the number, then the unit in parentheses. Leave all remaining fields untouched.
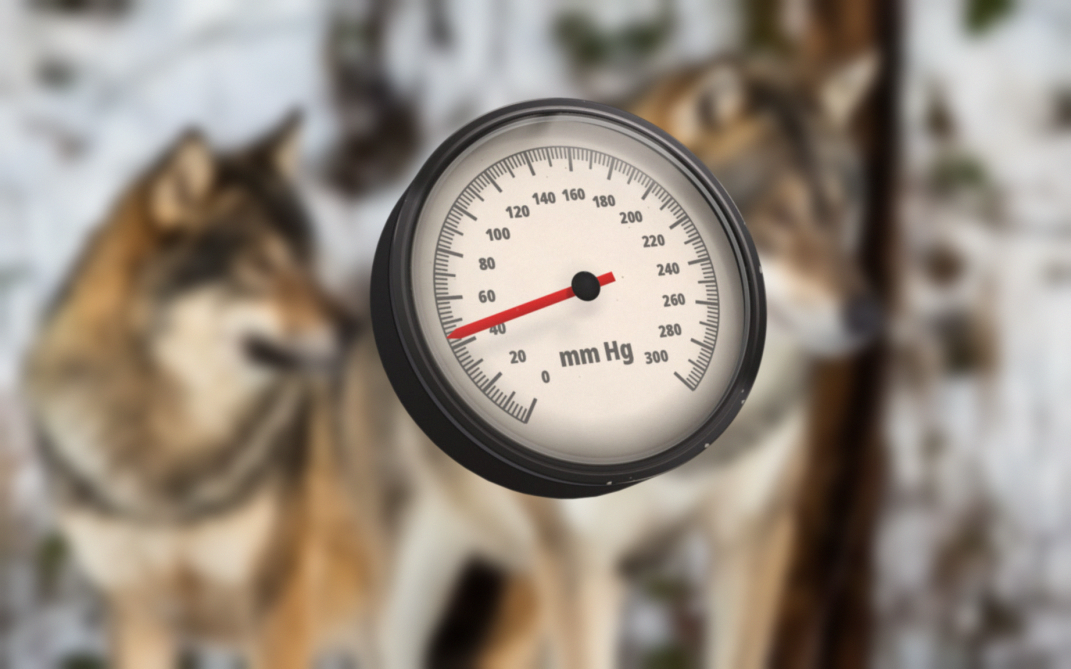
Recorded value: 44 (mmHg)
